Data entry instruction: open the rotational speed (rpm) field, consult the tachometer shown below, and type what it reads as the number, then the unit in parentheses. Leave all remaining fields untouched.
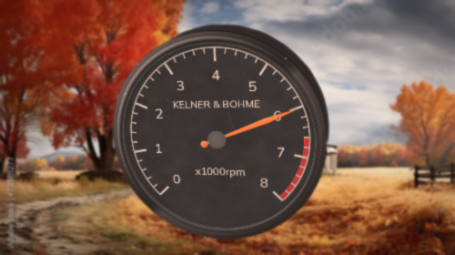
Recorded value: 6000 (rpm)
